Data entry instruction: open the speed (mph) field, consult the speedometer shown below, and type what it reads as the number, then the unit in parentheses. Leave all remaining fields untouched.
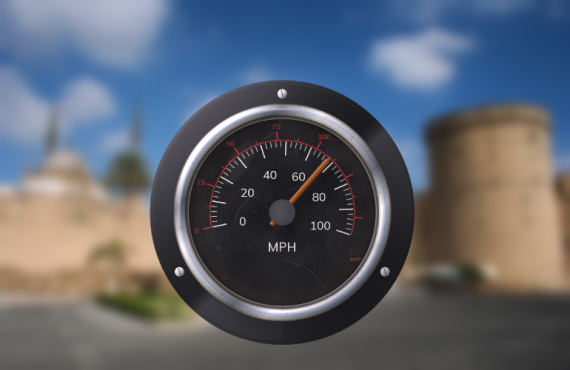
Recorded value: 68 (mph)
